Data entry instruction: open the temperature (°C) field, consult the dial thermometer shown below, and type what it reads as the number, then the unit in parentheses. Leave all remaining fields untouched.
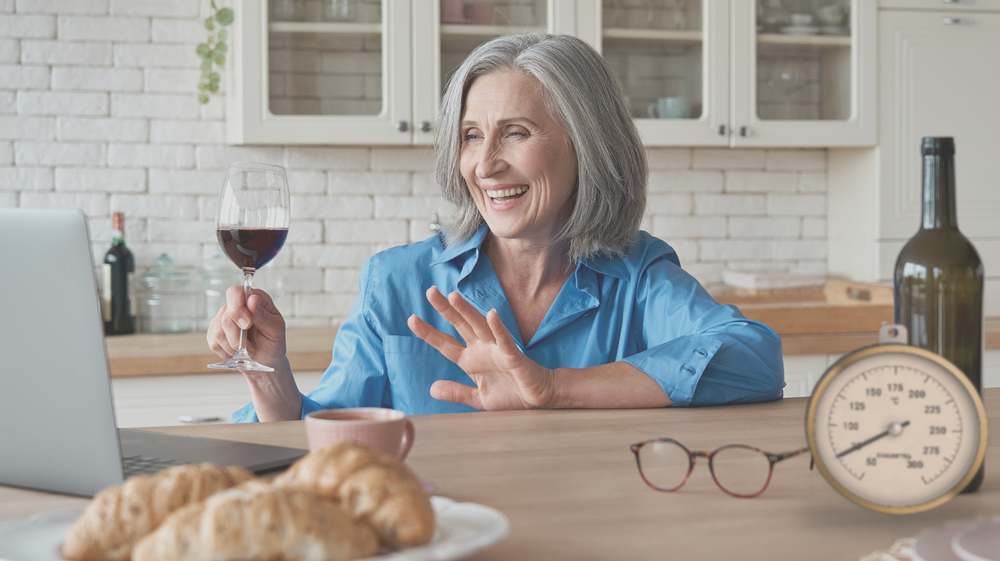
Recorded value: 75 (°C)
